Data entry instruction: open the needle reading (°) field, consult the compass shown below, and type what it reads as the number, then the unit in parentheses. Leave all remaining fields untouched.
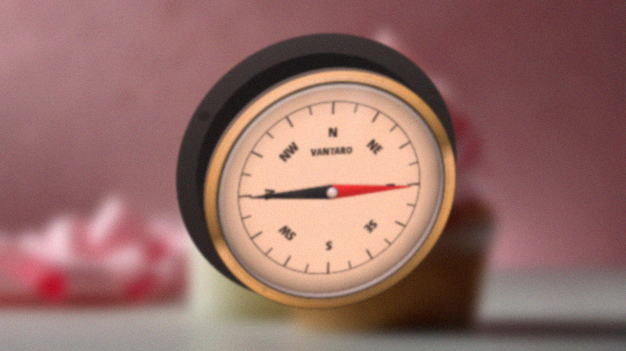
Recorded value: 90 (°)
